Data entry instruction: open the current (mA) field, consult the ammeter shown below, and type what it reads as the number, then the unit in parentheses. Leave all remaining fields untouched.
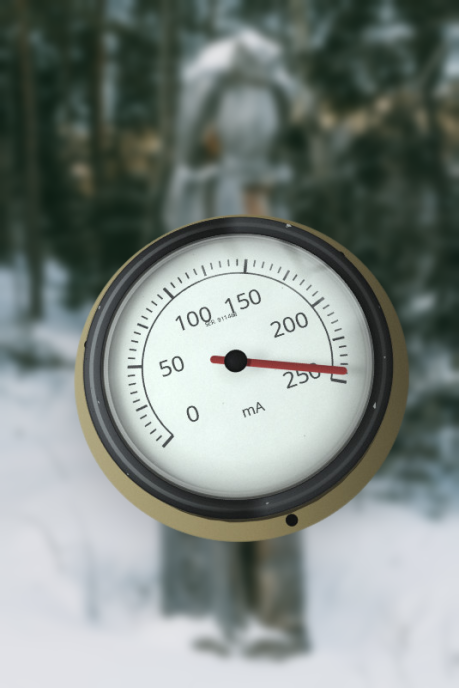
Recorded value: 245 (mA)
